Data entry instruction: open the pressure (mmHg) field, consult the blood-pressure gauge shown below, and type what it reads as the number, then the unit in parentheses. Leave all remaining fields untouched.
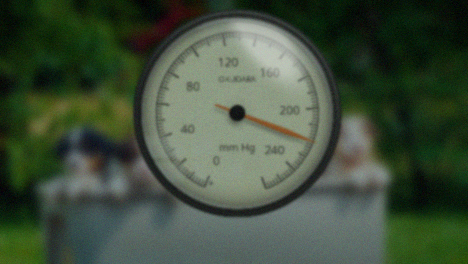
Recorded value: 220 (mmHg)
